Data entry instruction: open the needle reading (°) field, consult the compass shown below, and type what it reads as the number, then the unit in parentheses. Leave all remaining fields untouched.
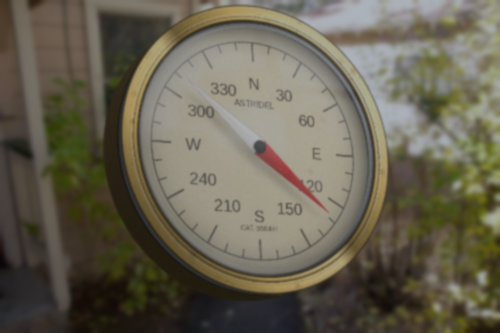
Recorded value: 130 (°)
